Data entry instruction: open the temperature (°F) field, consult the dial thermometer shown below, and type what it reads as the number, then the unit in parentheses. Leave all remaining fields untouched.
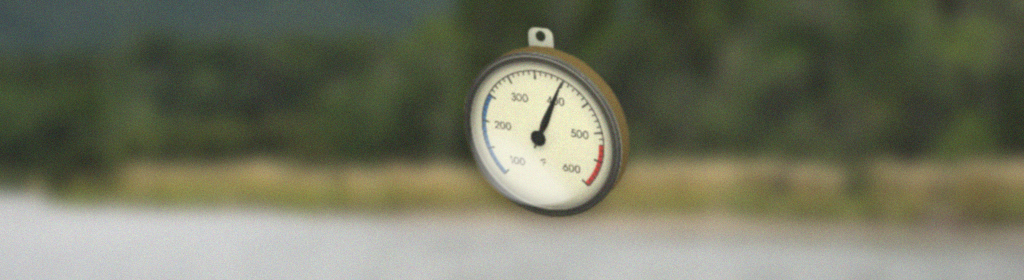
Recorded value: 400 (°F)
